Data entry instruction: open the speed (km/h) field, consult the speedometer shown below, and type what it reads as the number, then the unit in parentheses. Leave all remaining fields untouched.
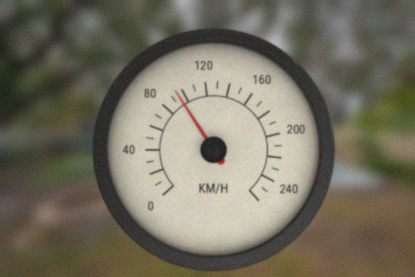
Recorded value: 95 (km/h)
